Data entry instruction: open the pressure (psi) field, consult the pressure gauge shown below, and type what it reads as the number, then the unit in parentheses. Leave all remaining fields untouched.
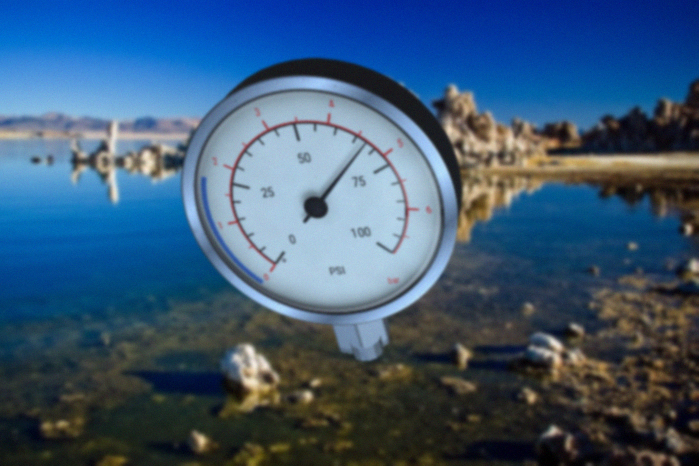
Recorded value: 67.5 (psi)
